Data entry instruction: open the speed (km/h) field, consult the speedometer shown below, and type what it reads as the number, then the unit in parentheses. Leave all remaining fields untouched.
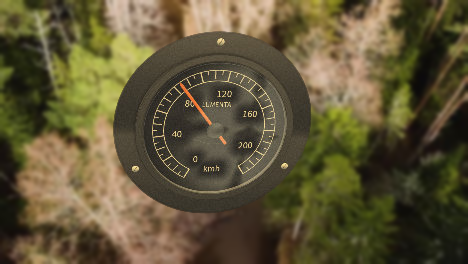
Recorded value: 85 (km/h)
